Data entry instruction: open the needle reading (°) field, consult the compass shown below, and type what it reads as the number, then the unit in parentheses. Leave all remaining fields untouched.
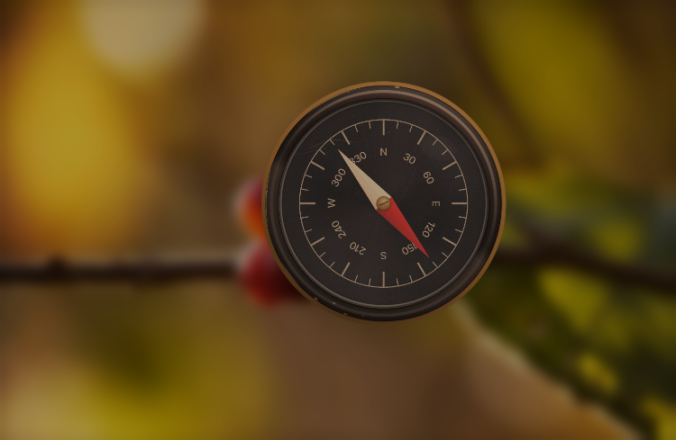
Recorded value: 140 (°)
